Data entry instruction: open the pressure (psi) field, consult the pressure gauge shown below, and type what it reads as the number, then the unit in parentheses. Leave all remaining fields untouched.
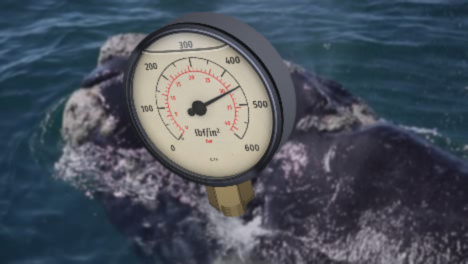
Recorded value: 450 (psi)
